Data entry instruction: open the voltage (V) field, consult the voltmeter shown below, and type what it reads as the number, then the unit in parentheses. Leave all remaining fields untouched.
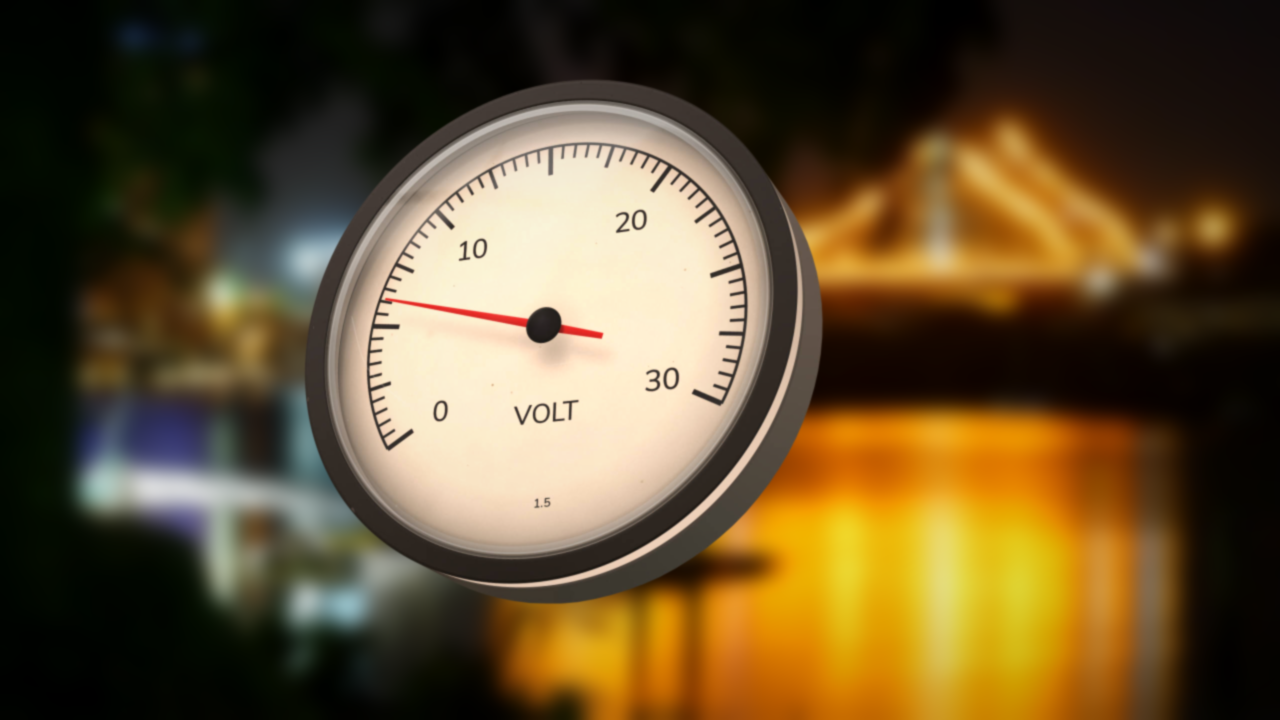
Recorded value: 6 (V)
